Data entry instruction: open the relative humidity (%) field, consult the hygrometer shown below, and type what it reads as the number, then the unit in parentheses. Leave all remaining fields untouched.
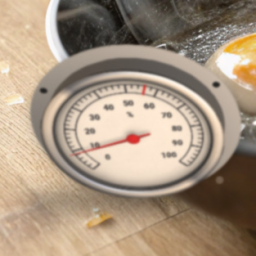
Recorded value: 10 (%)
